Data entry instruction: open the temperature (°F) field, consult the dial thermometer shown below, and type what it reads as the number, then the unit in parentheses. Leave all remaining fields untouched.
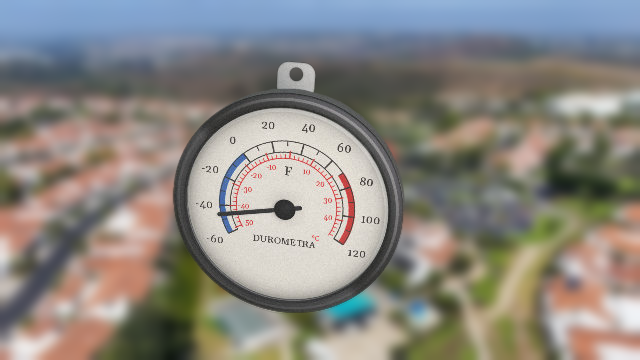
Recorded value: -45 (°F)
